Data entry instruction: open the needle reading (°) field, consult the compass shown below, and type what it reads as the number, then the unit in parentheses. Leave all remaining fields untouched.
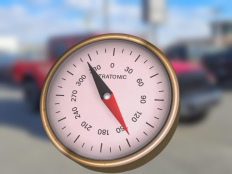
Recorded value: 145 (°)
